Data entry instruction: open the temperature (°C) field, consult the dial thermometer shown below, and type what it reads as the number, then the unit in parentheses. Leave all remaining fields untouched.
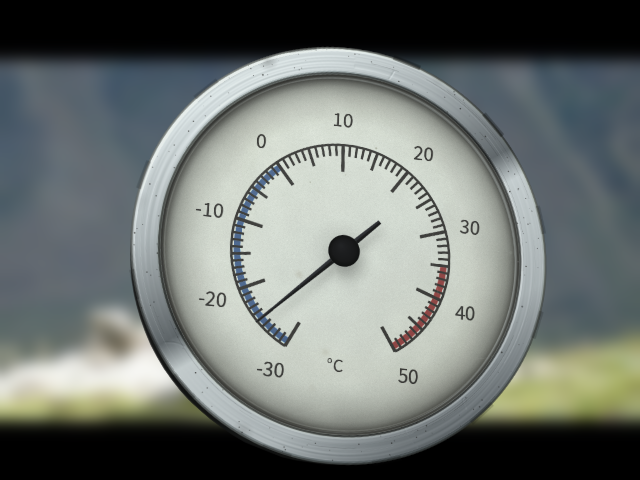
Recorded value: -25 (°C)
